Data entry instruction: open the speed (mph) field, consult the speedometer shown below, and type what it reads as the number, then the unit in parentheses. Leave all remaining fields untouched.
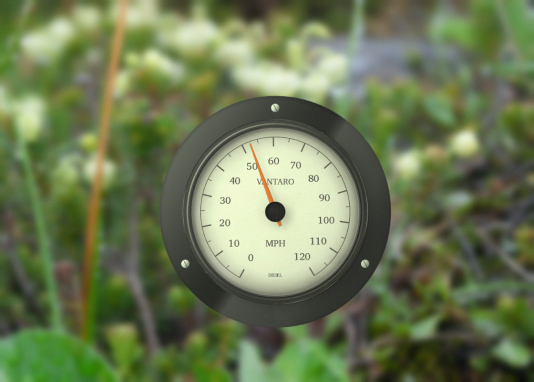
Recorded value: 52.5 (mph)
